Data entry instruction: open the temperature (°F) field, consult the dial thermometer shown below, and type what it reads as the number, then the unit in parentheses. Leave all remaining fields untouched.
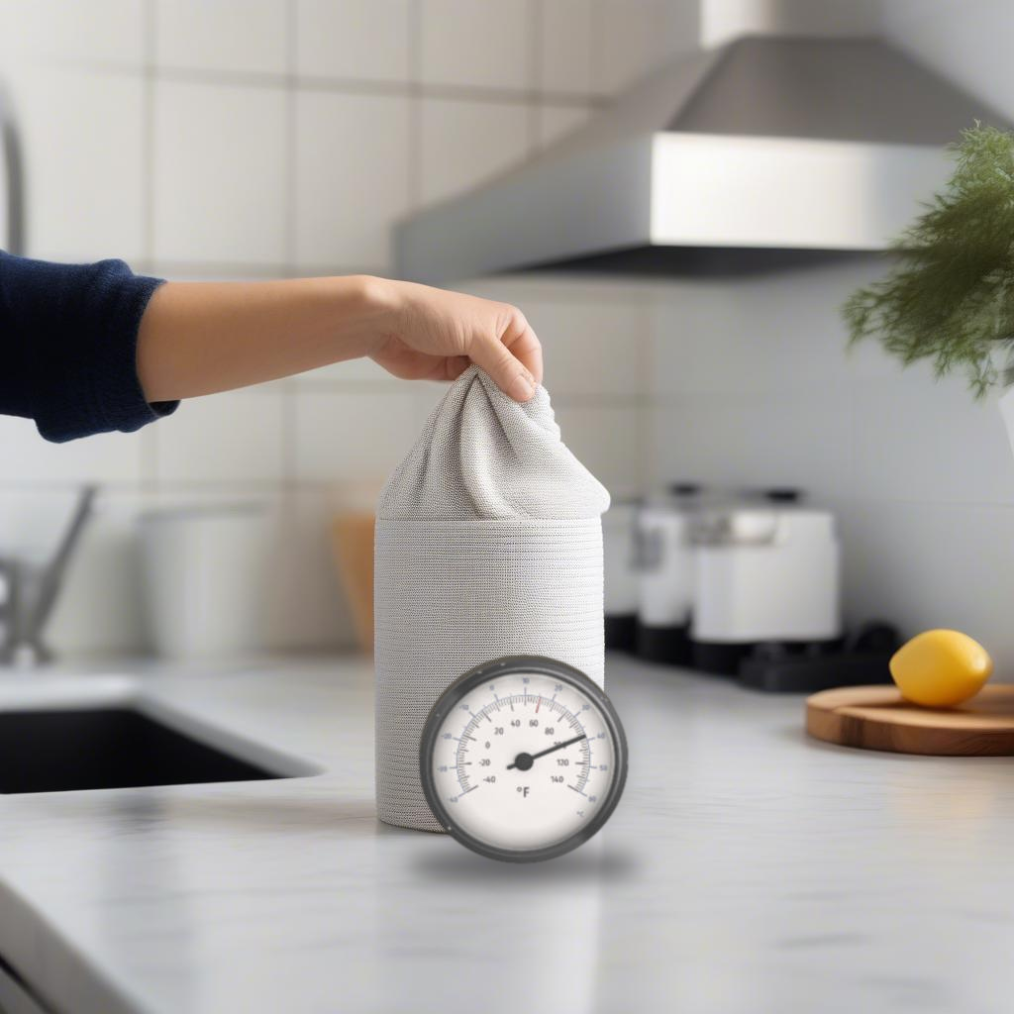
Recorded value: 100 (°F)
